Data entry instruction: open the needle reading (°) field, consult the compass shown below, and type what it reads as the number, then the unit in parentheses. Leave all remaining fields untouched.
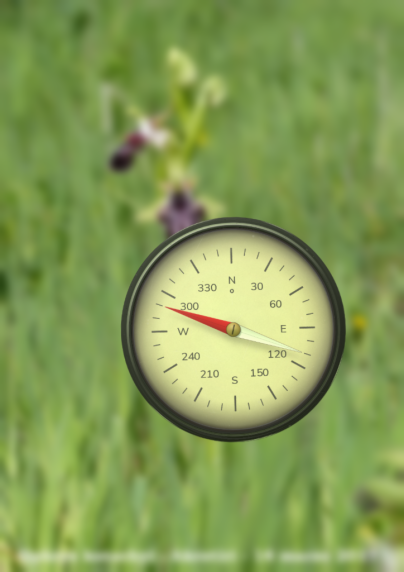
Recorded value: 290 (°)
